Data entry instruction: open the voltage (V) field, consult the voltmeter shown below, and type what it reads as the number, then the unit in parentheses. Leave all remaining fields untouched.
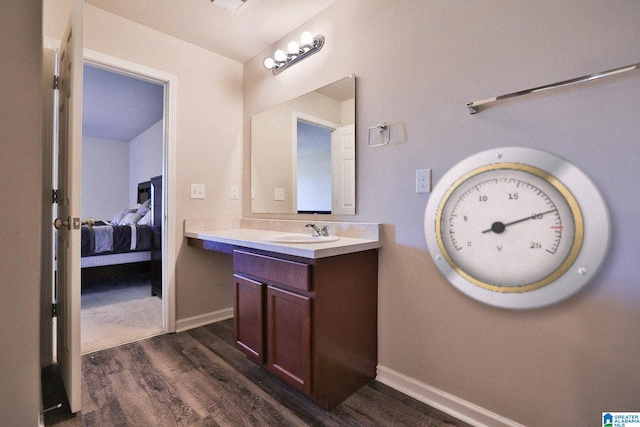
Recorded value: 20 (V)
